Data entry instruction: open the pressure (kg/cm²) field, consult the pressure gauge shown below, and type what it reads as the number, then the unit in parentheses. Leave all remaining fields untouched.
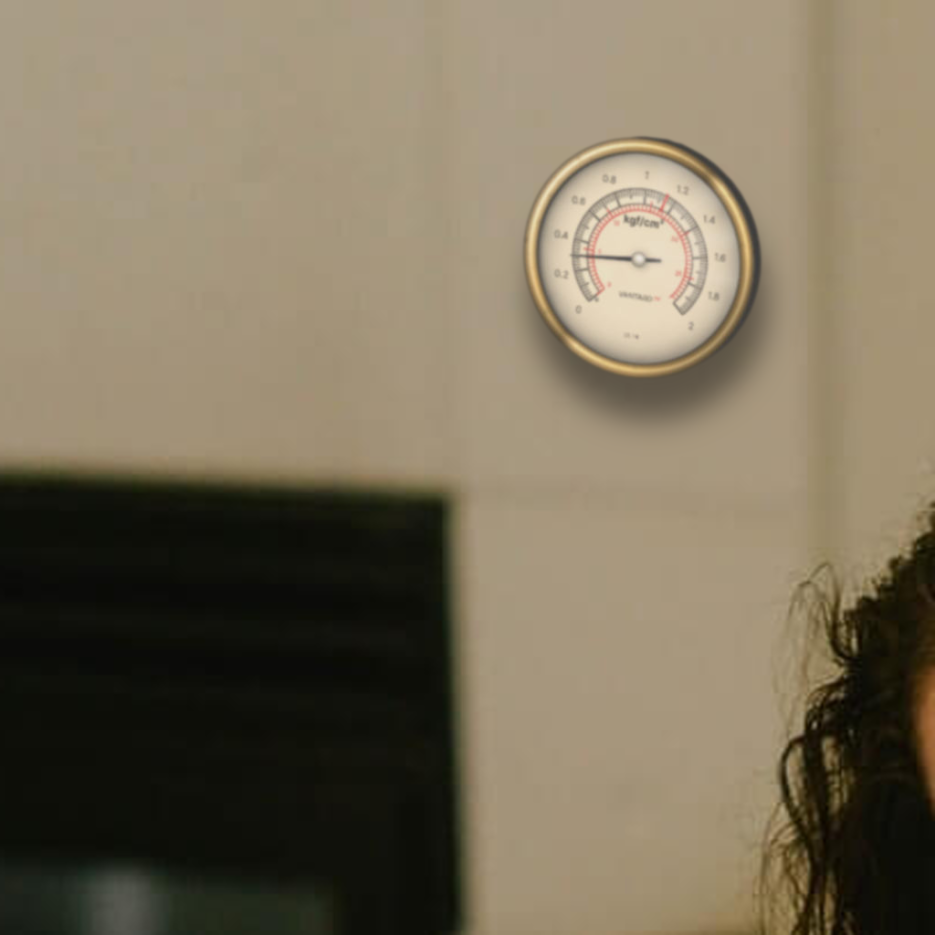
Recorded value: 0.3 (kg/cm²)
